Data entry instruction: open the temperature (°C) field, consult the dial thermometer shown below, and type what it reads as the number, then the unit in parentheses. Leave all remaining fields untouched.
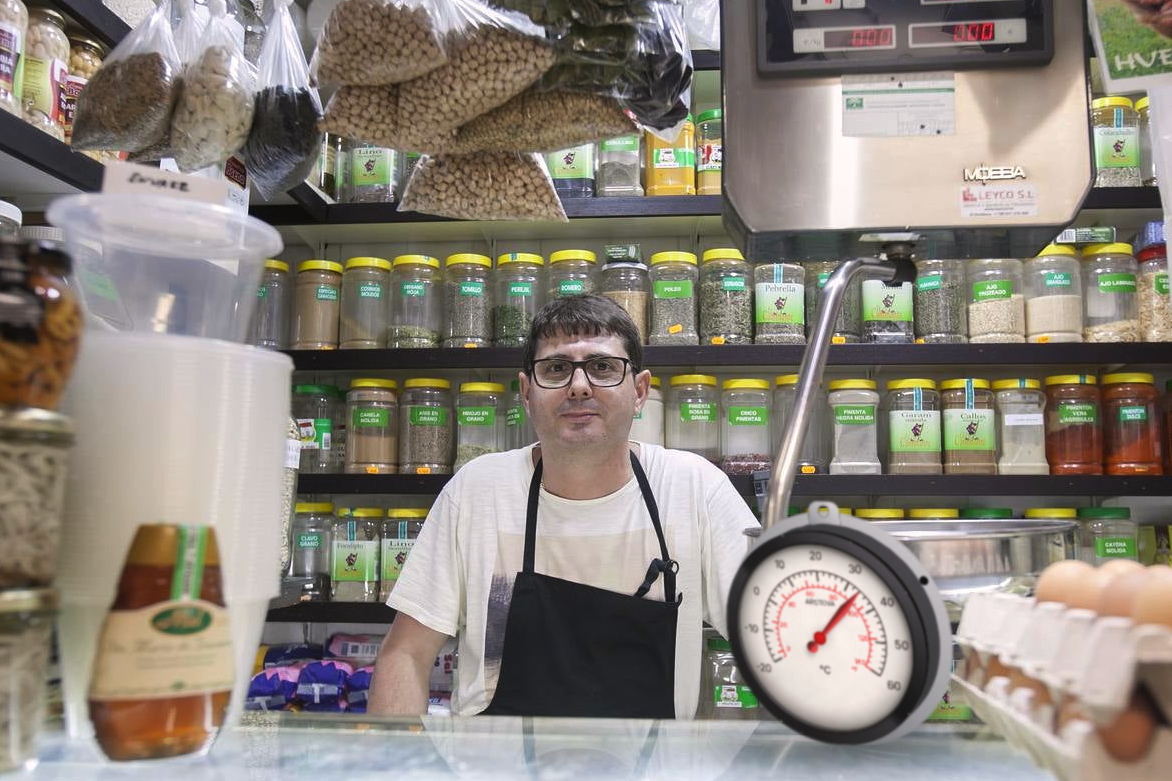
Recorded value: 34 (°C)
